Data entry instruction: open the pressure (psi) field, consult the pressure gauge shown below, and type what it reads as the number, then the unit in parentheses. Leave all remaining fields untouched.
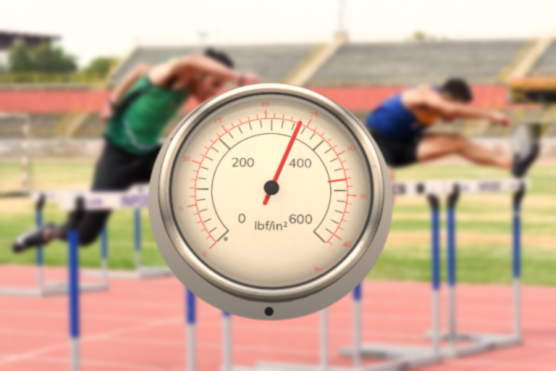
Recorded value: 350 (psi)
